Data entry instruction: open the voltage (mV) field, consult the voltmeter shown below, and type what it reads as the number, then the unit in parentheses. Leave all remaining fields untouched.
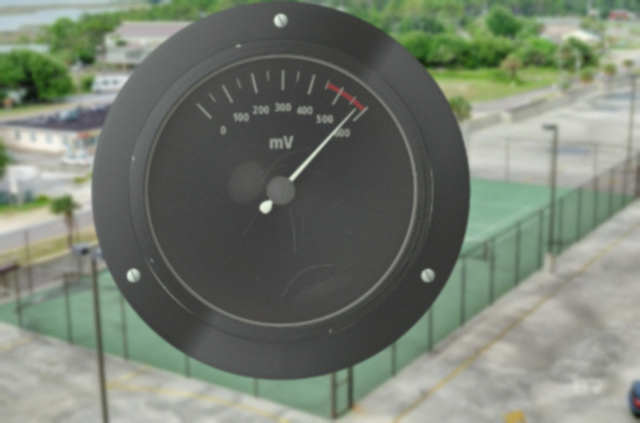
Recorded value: 575 (mV)
